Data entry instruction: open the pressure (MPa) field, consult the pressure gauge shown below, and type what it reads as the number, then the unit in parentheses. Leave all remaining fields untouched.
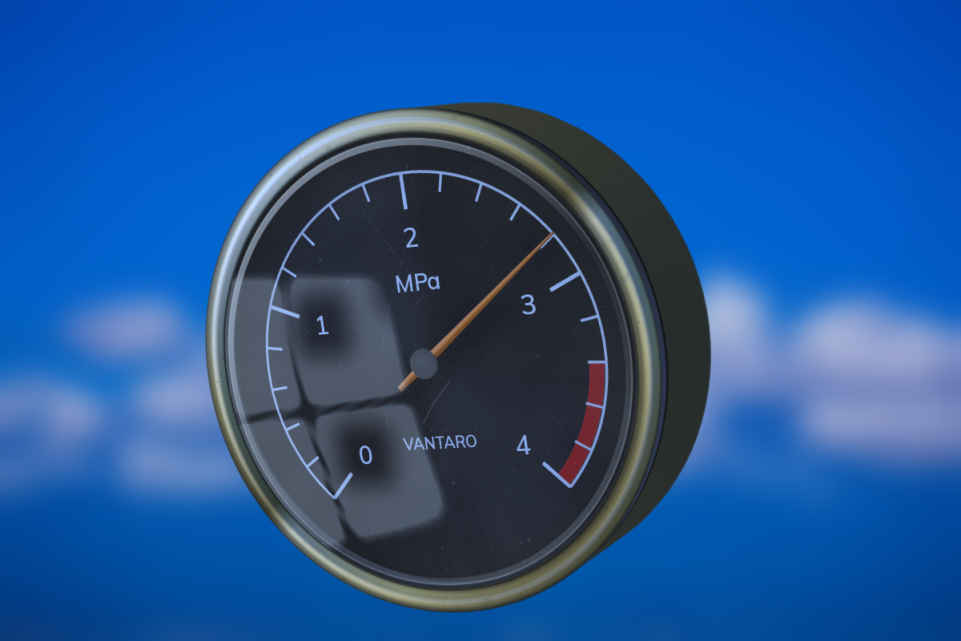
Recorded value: 2.8 (MPa)
